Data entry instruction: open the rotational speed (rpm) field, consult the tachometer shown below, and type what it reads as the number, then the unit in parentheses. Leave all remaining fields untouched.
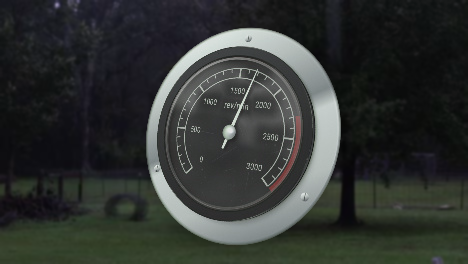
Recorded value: 1700 (rpm)
